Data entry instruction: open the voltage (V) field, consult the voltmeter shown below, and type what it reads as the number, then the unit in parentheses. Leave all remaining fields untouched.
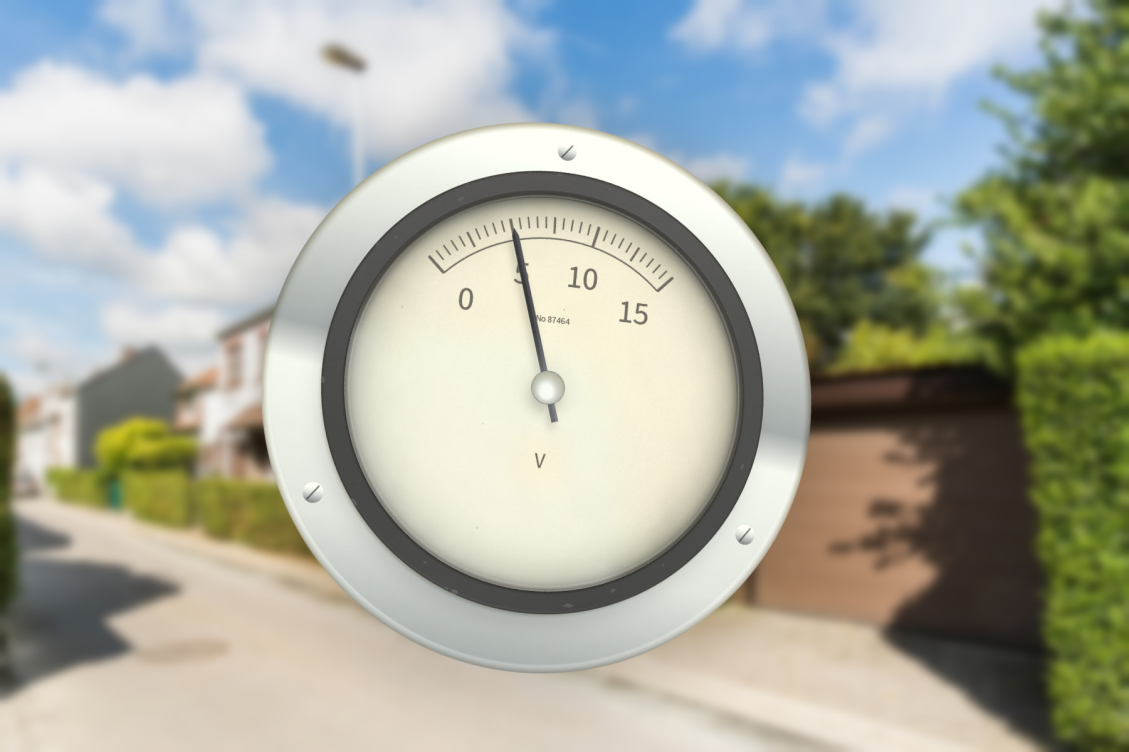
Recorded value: 5 (V)
